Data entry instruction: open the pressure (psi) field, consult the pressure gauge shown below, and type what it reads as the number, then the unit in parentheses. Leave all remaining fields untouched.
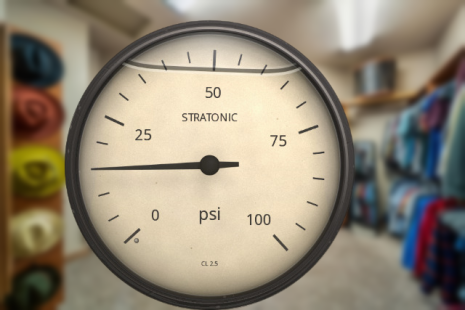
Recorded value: 15 (psi)
